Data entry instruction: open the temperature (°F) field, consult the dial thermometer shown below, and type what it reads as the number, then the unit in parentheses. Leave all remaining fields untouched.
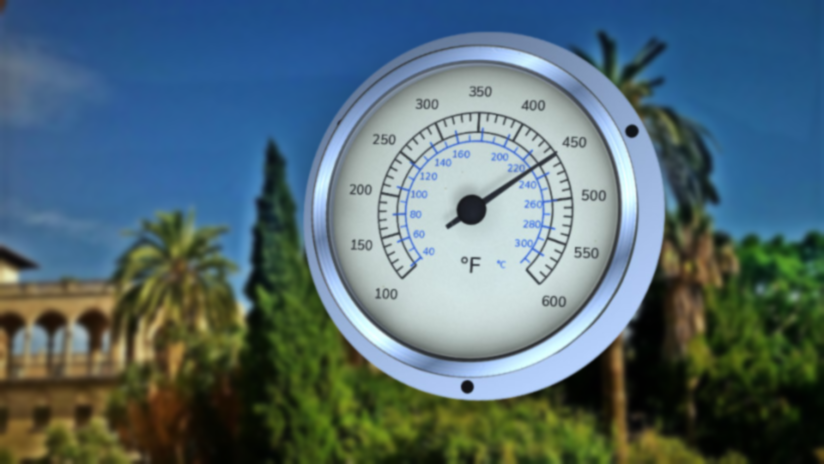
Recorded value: 450 (°F)
